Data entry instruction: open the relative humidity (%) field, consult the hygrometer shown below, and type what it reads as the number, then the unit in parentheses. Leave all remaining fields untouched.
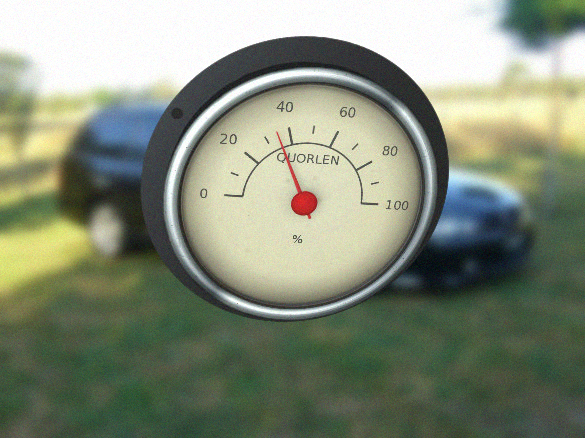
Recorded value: 35 (%)
